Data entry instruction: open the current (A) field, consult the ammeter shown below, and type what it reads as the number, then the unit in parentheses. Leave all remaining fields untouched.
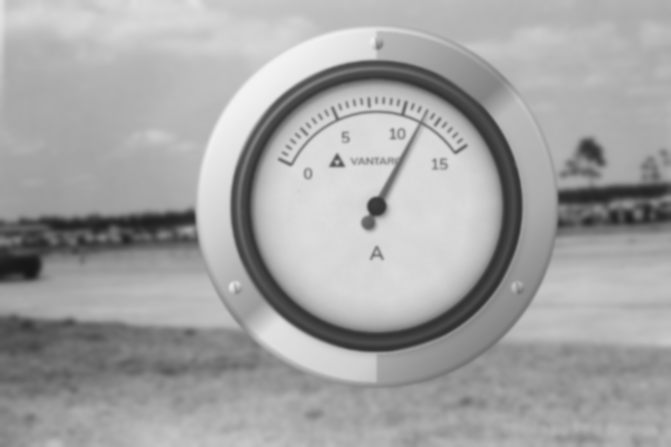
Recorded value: 11.5 (A)
